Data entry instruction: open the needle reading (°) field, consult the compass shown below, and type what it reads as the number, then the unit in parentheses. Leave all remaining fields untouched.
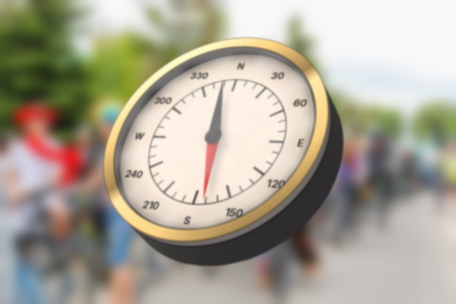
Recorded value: 170 (°)
